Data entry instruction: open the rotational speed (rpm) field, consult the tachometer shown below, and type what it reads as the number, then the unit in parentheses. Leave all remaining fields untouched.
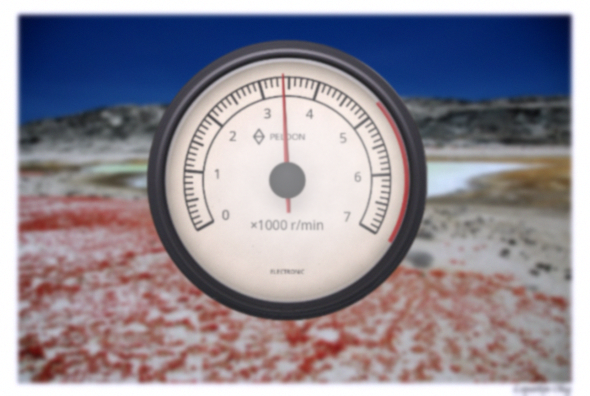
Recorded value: 3400 (rpm)
